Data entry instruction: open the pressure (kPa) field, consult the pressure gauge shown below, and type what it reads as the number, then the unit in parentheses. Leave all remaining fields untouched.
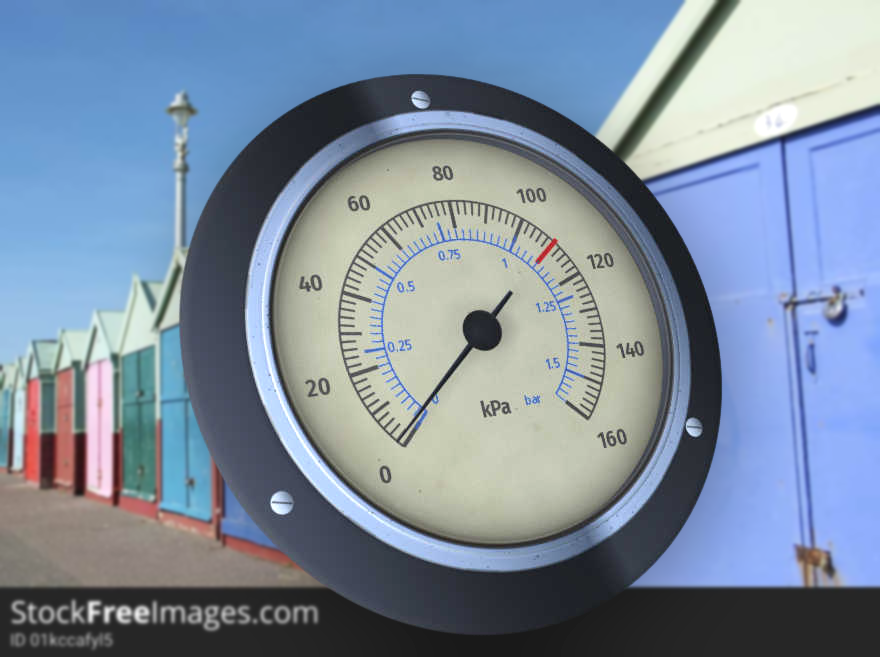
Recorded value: 2 (kPa)
